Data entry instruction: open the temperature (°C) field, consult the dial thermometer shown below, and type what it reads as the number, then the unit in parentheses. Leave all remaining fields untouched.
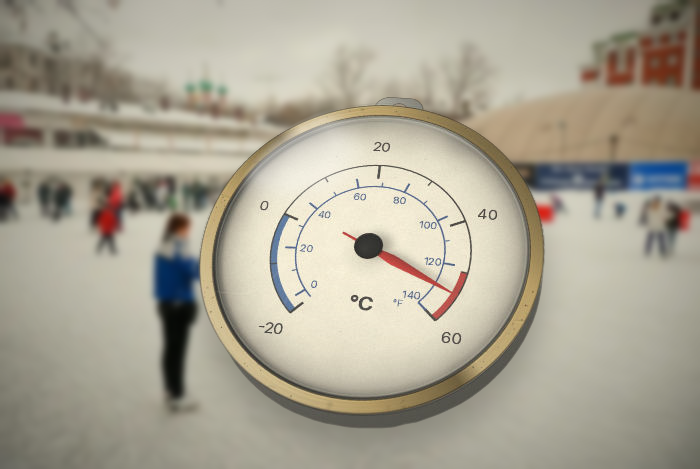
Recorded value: 55 (°C)
